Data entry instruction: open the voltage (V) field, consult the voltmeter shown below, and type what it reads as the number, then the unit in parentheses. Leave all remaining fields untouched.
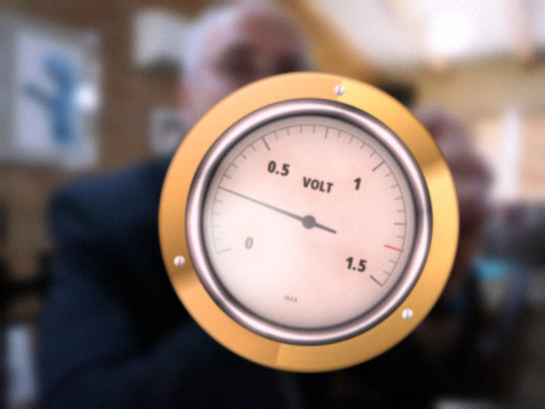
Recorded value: 0.25 (V)
